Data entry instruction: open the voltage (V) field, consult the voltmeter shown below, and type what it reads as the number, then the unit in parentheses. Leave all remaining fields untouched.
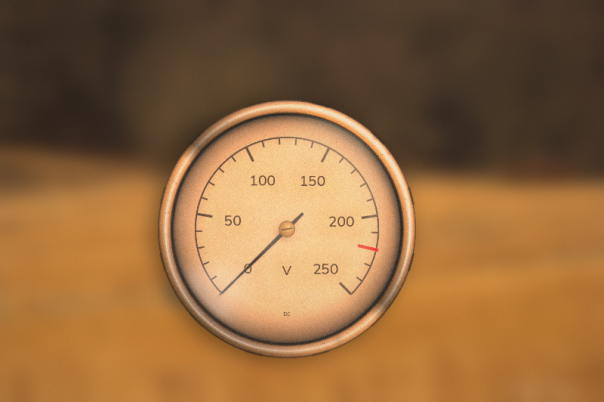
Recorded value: 0 (V)
